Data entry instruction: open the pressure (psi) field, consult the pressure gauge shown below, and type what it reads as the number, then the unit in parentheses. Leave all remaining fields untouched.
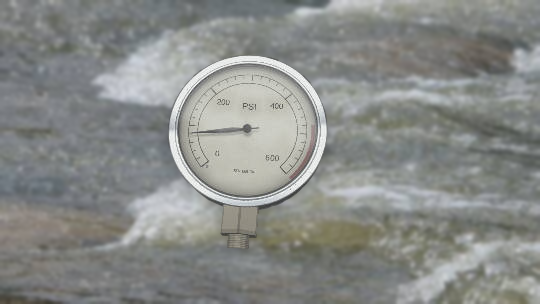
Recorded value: 80 (psi)
